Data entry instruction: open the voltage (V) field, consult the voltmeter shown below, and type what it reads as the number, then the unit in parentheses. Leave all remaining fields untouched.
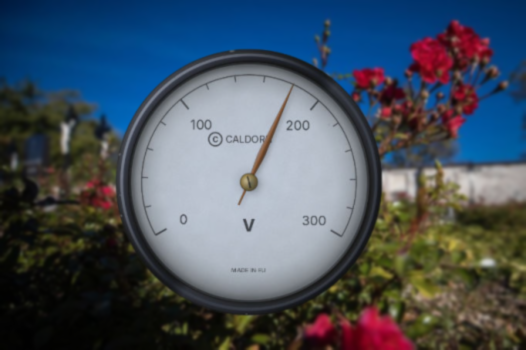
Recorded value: 180 (V)
